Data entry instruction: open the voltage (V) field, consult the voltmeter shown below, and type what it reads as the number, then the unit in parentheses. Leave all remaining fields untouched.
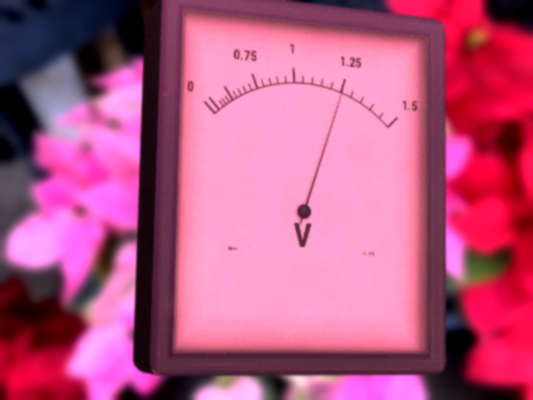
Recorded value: 1.25 (V)
